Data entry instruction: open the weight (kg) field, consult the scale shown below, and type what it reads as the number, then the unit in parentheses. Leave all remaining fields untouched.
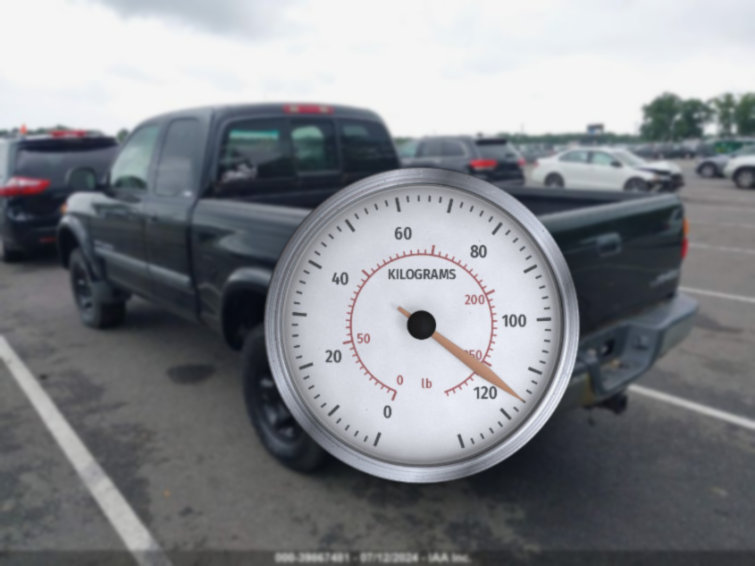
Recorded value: 116 (kg)
